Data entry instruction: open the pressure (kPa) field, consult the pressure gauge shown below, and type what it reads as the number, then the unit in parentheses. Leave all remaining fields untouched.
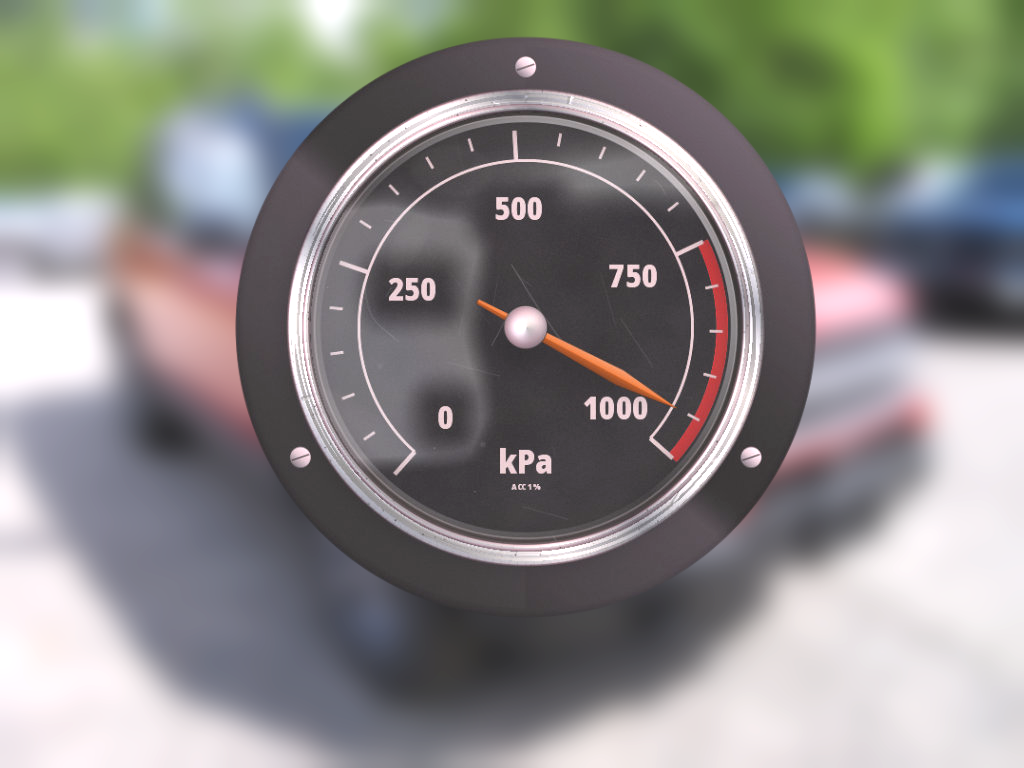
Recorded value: 950 (kPa)
